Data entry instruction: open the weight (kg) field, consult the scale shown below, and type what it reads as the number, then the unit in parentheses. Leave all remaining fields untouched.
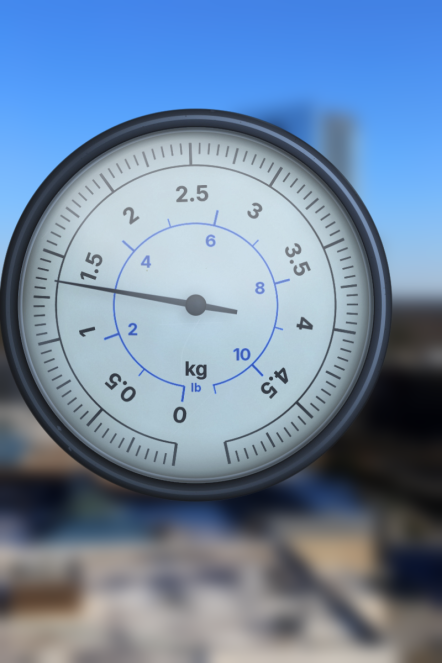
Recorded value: 1.35 (kg)
